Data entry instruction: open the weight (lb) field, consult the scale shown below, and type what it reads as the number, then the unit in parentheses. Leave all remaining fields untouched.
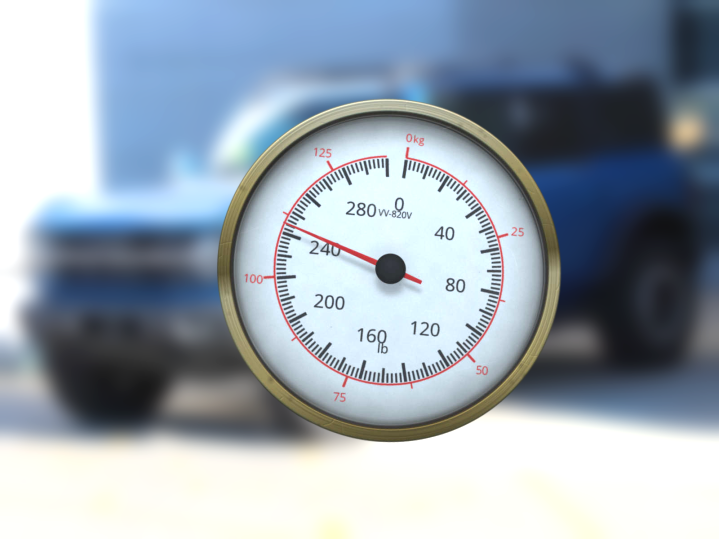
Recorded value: 244 (lb)
